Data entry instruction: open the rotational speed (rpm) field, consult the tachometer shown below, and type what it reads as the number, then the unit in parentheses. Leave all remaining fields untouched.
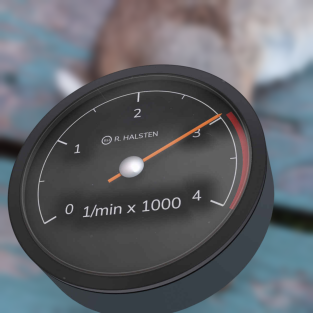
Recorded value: 3000 (rpm)
